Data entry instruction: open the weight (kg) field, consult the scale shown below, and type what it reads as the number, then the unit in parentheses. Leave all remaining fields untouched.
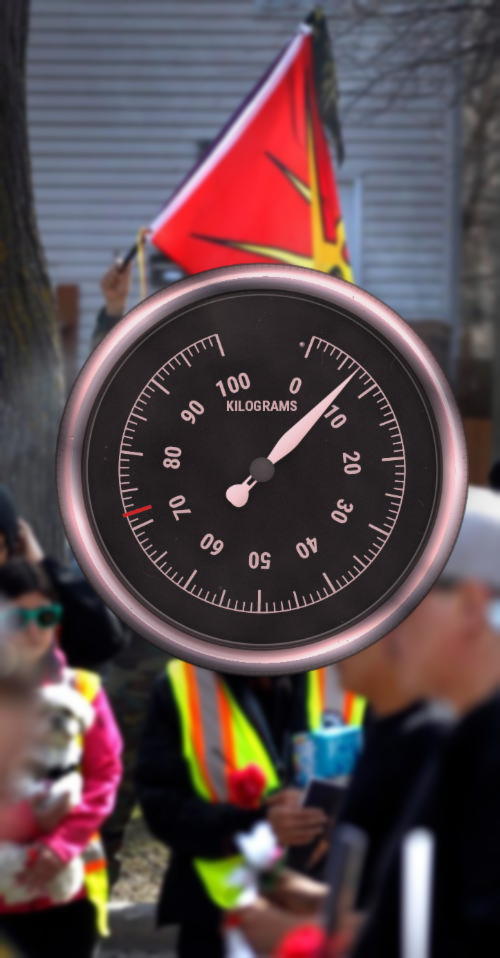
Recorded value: 7 (kg)
